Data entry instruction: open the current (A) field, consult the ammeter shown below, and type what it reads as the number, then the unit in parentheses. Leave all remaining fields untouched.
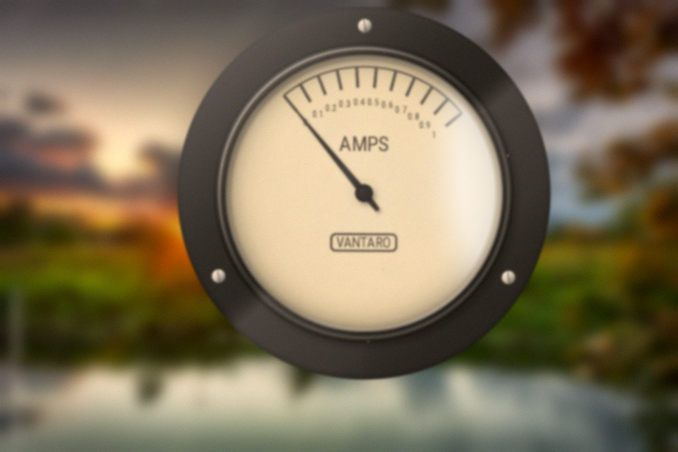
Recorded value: 0 (A)
